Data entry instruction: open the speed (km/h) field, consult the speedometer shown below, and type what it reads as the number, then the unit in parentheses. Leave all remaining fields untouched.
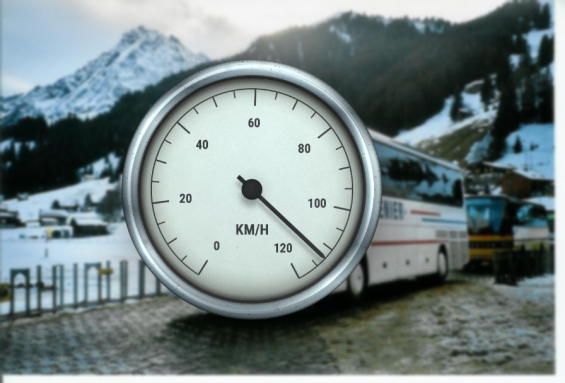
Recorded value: 112.5 (km/h)
